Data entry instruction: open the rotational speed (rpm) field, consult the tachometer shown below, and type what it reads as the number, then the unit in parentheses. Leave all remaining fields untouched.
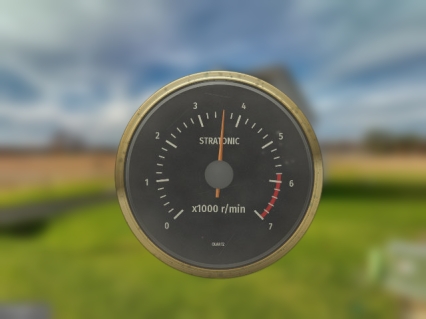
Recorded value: 3600 (rpm)
